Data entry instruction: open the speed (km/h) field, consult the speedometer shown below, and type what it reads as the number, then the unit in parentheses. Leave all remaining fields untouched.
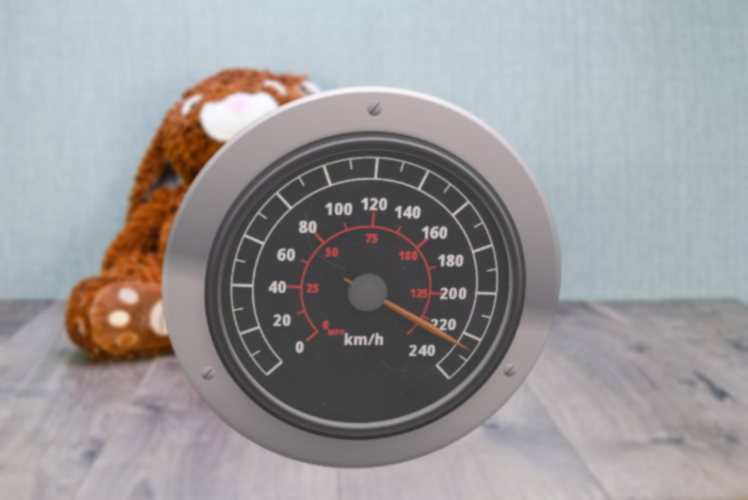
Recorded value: 225 (km/h)
